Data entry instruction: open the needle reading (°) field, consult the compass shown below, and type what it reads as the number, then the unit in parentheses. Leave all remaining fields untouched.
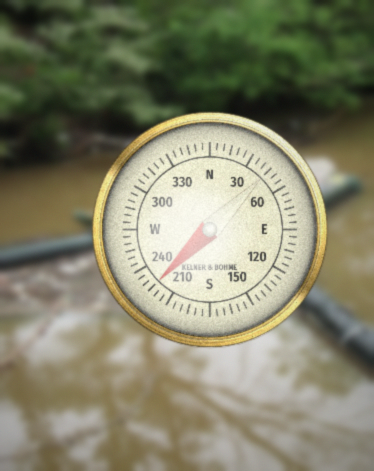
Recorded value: 225 (°)
